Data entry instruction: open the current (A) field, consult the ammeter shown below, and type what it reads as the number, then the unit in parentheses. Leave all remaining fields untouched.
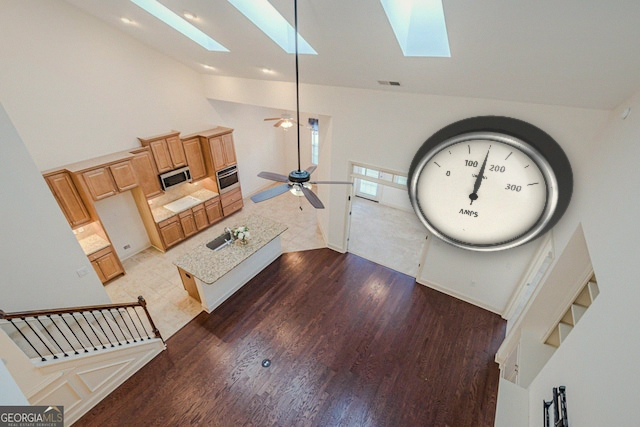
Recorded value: 150 (A)
